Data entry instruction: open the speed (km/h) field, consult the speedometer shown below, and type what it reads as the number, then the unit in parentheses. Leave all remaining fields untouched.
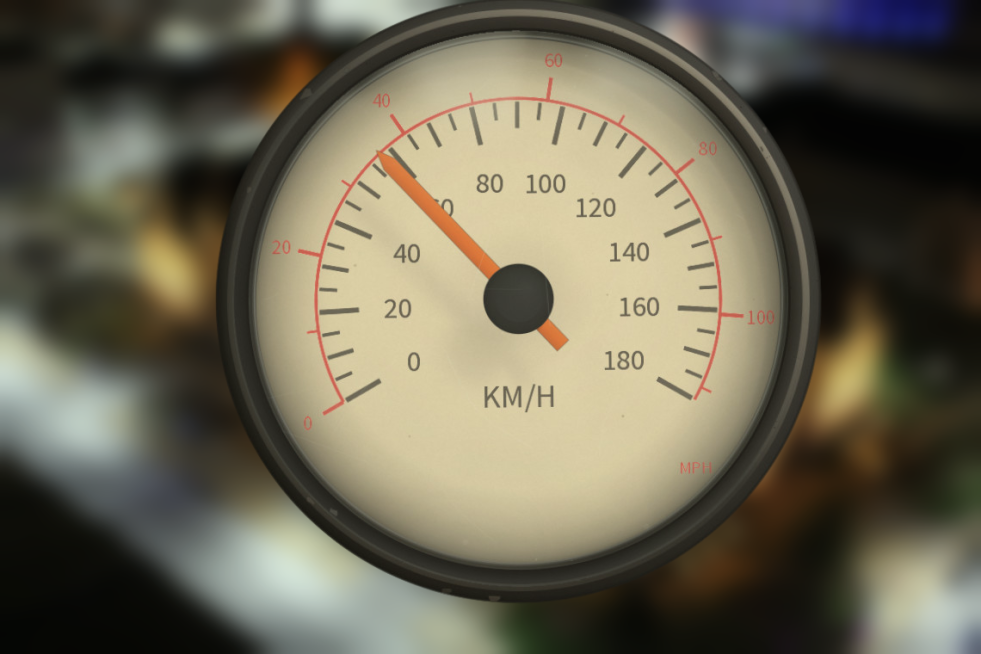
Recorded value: 57.5 (km/h)
